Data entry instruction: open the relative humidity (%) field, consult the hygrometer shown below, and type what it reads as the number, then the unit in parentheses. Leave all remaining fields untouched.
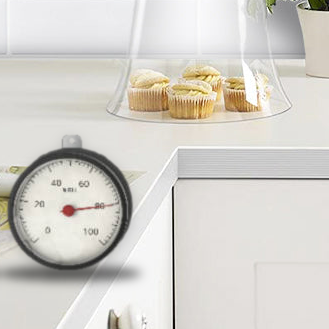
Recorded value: 80 (%)
